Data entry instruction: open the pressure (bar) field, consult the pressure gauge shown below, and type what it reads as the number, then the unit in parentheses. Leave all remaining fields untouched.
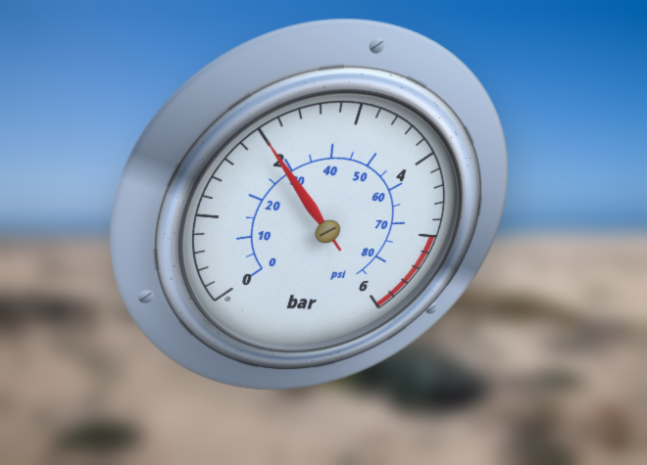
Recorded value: 2 (bar)
